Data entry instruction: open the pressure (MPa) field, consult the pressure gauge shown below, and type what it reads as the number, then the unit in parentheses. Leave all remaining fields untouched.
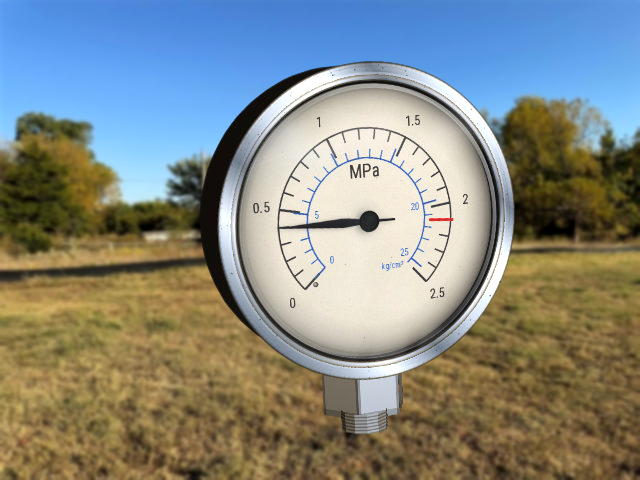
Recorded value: 0.4 (MPa)
